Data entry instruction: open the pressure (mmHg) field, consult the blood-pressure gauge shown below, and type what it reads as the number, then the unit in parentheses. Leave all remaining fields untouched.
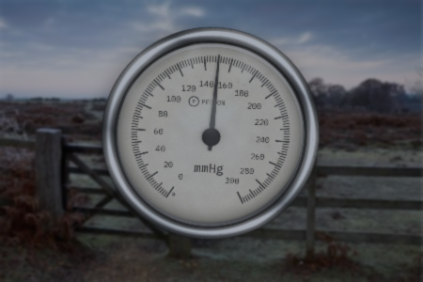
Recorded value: 150 (mmHg)
